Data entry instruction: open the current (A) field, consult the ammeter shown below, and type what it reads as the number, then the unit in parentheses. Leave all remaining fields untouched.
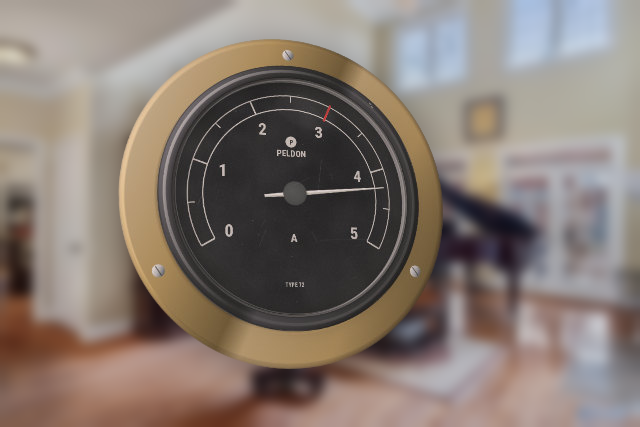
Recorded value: 4.25 (A)
